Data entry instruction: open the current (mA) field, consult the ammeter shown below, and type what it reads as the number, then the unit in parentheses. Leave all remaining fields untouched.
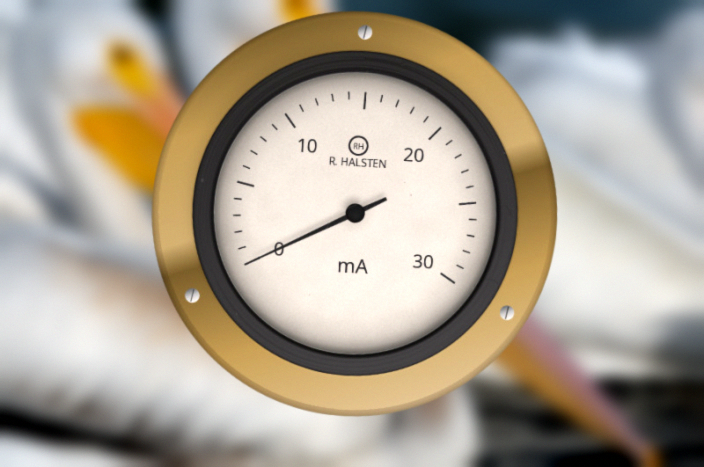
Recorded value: 0 (mA)
